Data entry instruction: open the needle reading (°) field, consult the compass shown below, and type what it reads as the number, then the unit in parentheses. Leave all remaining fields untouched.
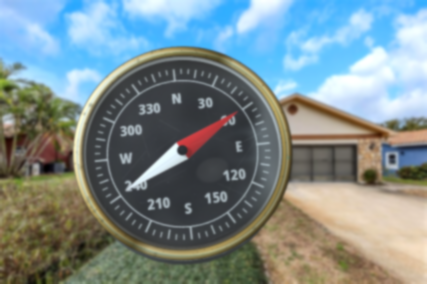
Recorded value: 60 (°)
